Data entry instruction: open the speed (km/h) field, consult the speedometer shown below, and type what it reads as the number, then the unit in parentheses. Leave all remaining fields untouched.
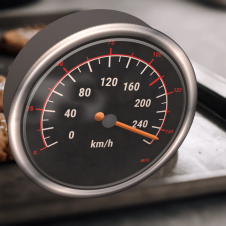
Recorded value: 250 (km/h)
